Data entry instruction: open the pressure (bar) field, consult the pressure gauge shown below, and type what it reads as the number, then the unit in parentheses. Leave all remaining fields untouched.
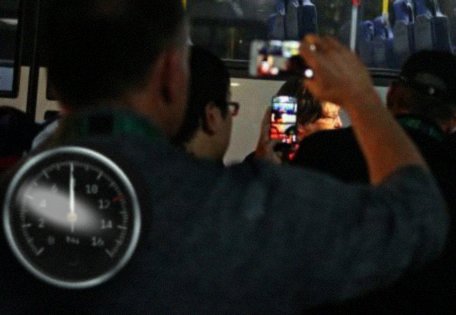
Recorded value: 8 (bar)
